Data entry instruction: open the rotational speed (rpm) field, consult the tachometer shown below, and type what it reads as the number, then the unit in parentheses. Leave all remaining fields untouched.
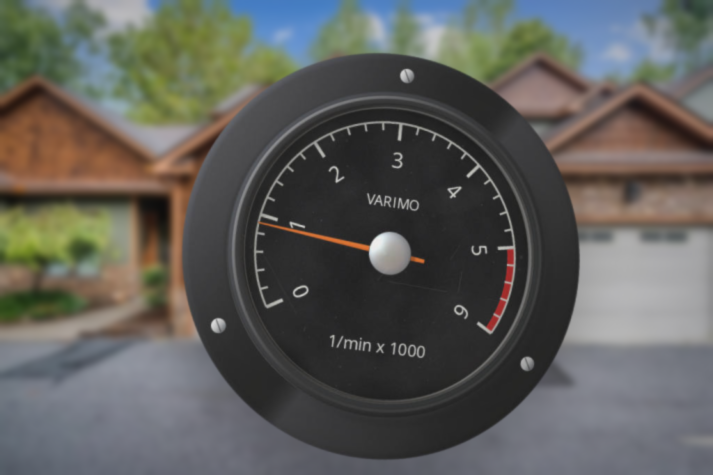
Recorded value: 900 (rpm)
